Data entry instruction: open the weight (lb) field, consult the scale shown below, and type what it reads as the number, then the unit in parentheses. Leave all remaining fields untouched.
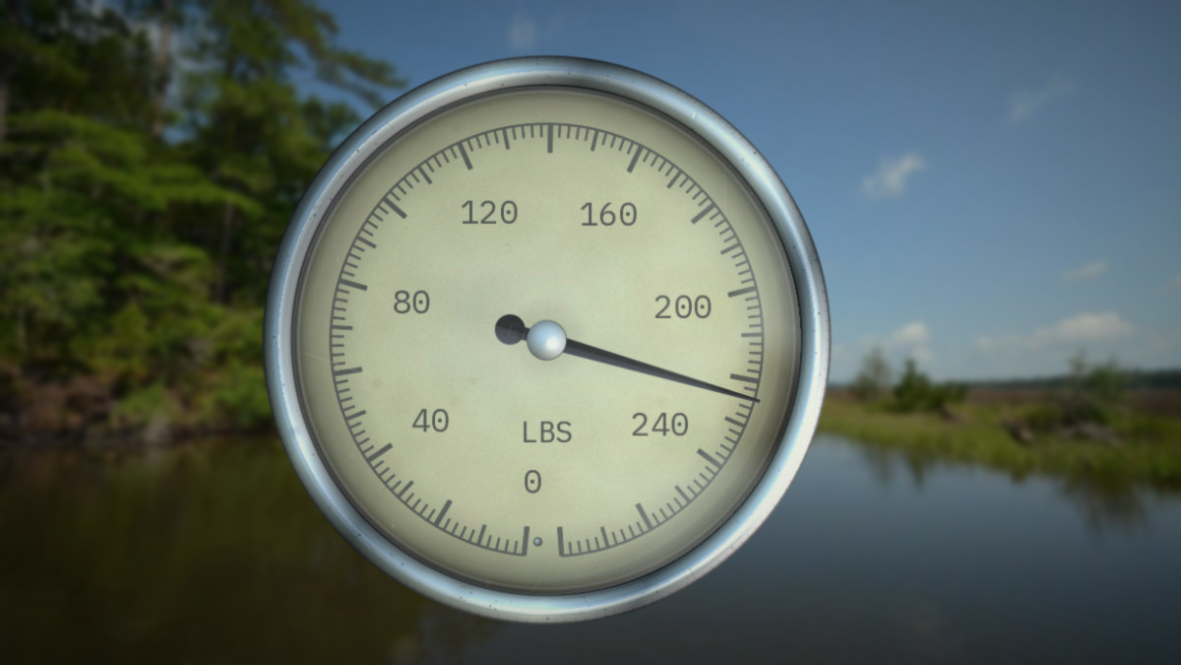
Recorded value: 224 (lb)
